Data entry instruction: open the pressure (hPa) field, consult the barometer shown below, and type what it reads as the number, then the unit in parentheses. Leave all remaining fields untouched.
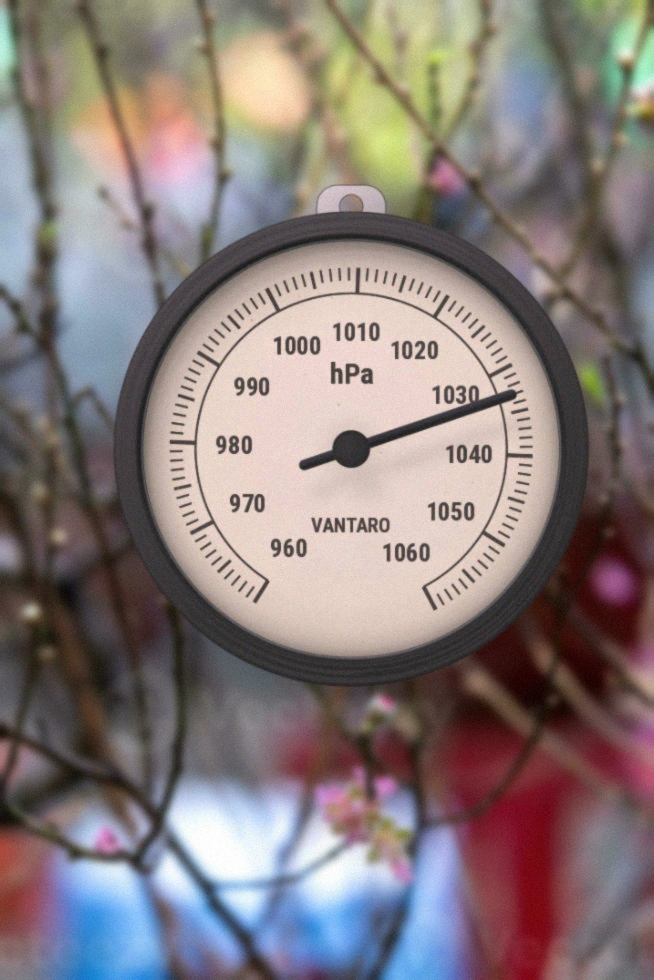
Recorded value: 1033 (hPa)
